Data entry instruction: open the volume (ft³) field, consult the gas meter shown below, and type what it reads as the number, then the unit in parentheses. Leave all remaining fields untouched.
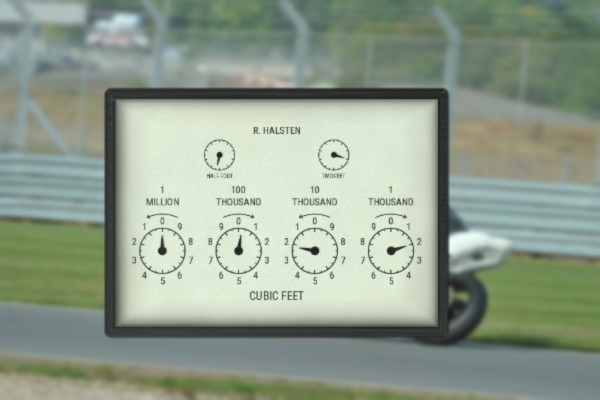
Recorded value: 2200 (ft³)
